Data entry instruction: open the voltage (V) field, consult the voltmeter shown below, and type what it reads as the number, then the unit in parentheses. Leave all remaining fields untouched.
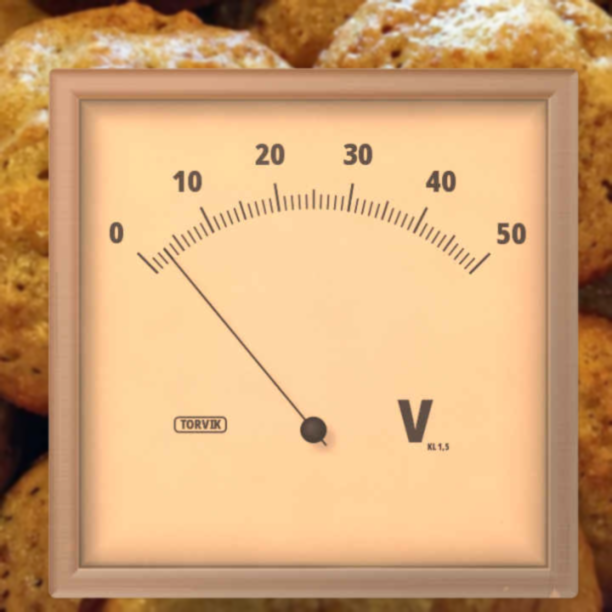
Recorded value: 3 (V)
